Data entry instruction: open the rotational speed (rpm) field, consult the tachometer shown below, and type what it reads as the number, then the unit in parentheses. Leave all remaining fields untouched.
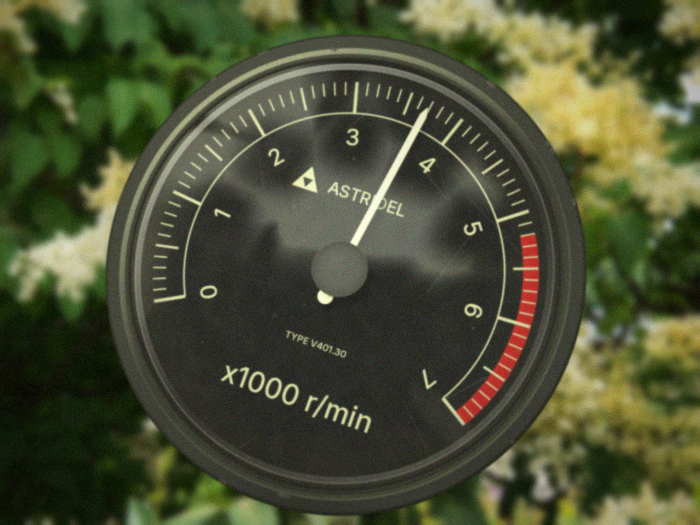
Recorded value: 3700 (rpm)
